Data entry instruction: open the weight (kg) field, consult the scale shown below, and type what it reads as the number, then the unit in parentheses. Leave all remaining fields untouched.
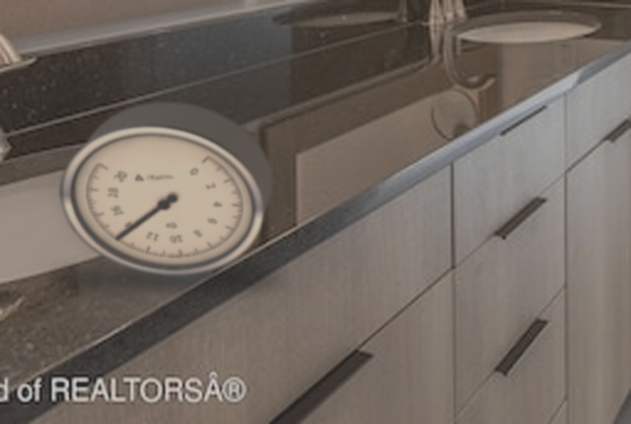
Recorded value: 14 (kg)
